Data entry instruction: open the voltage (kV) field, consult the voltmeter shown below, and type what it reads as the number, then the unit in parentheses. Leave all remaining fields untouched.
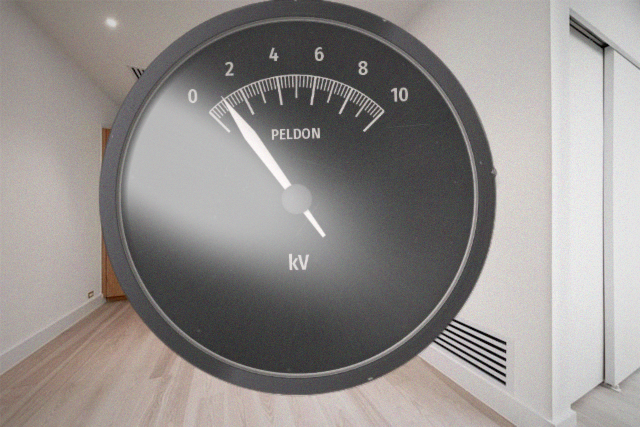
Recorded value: 1 (kV)
